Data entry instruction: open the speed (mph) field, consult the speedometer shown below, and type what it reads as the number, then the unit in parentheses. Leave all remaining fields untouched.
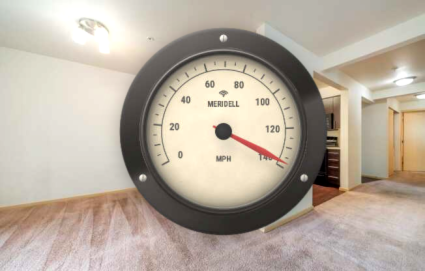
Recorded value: 137.5 (mph)
